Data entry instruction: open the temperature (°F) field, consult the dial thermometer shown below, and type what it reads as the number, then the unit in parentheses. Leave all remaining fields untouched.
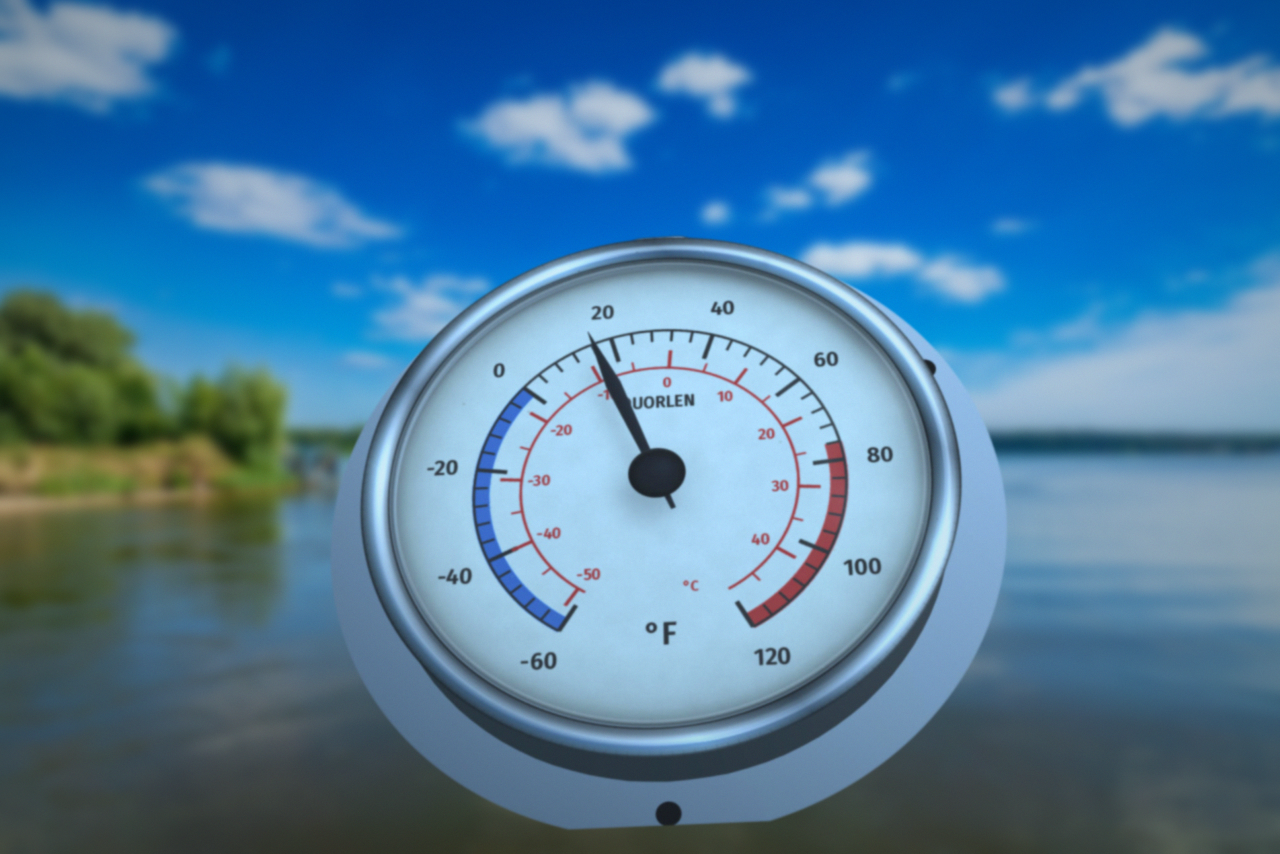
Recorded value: 16 (°F)
